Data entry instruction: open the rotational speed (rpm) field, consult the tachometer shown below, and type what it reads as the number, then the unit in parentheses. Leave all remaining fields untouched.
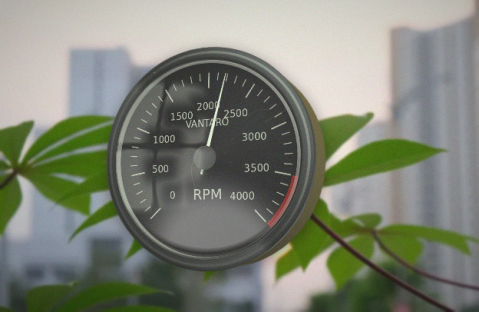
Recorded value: 2200 (rpm)
